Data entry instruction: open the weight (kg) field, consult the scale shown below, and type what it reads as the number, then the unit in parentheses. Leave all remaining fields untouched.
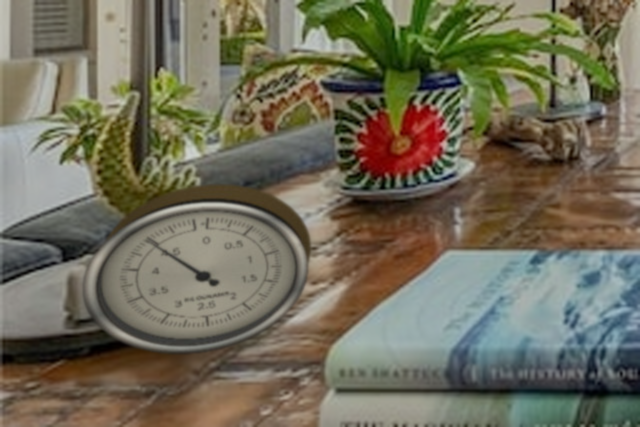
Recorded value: 4.5 (kg)
